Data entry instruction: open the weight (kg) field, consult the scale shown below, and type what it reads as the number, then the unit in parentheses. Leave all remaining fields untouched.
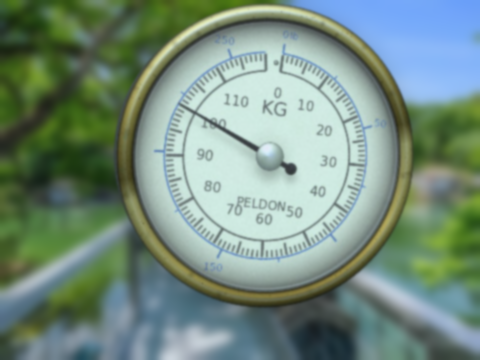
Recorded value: 100 (kg)
